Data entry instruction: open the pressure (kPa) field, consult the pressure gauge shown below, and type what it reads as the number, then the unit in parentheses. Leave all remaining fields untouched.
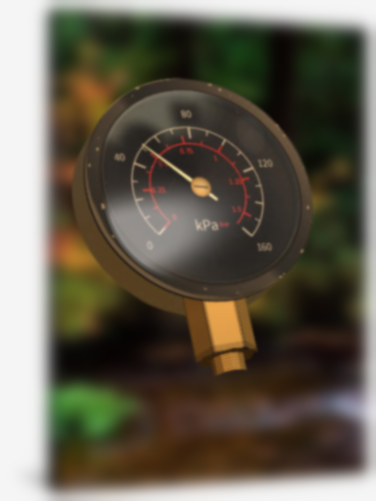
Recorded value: 50 (kPa)
